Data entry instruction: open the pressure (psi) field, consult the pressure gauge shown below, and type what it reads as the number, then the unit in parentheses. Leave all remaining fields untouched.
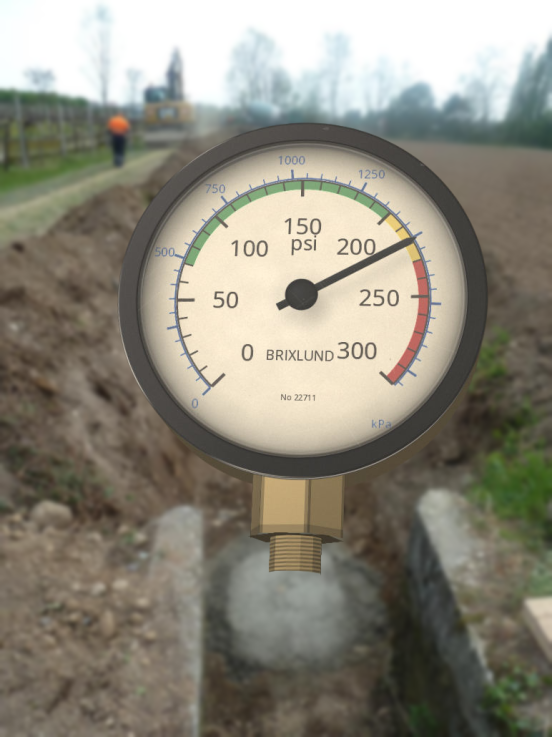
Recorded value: 220 (psi)
